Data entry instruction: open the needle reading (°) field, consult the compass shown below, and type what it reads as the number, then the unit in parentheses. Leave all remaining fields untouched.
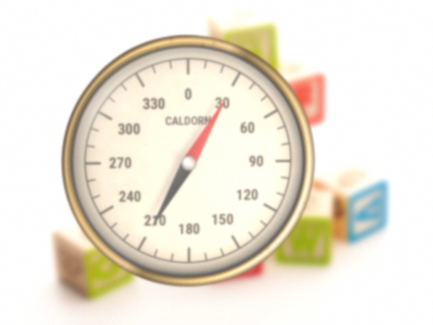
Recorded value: 30 (°)
